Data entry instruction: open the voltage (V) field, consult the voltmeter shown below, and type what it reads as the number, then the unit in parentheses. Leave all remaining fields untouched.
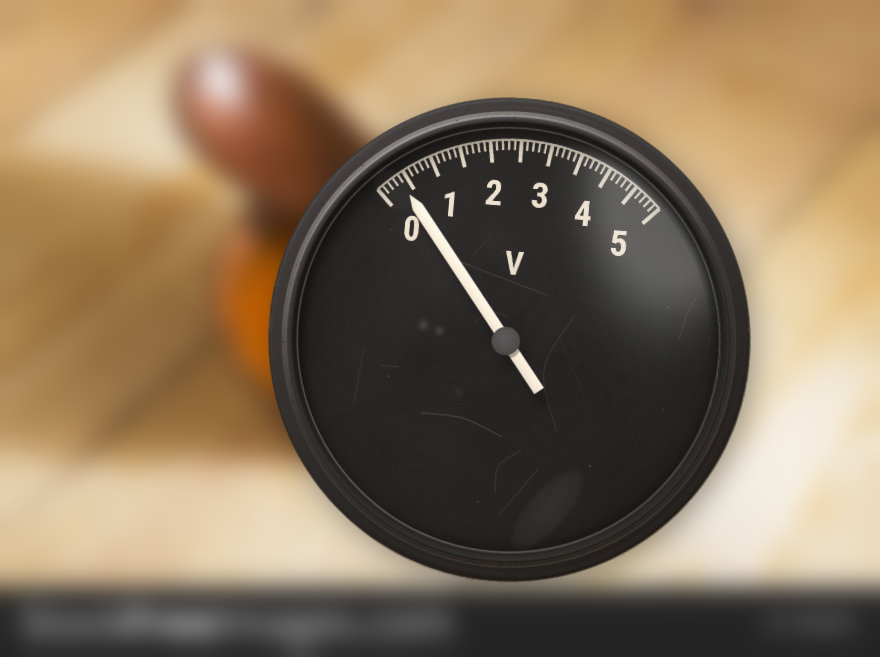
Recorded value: 0.4 (V)
